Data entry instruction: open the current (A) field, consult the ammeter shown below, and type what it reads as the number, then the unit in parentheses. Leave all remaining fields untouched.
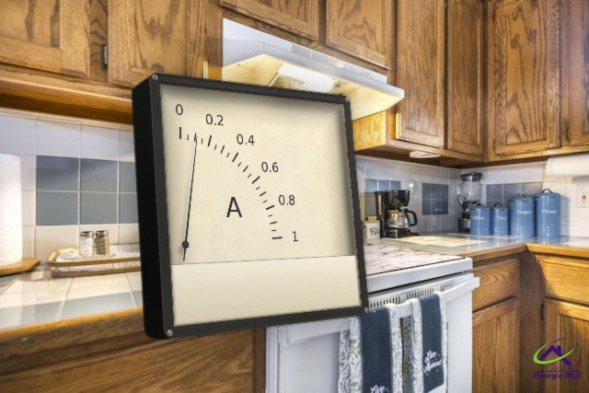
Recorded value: 0.1 (A)
